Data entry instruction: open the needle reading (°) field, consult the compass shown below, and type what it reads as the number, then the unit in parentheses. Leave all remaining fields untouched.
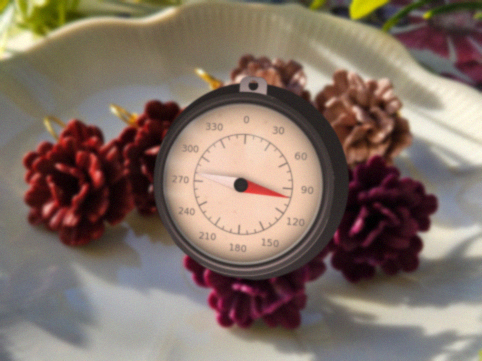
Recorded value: 100 (°)
